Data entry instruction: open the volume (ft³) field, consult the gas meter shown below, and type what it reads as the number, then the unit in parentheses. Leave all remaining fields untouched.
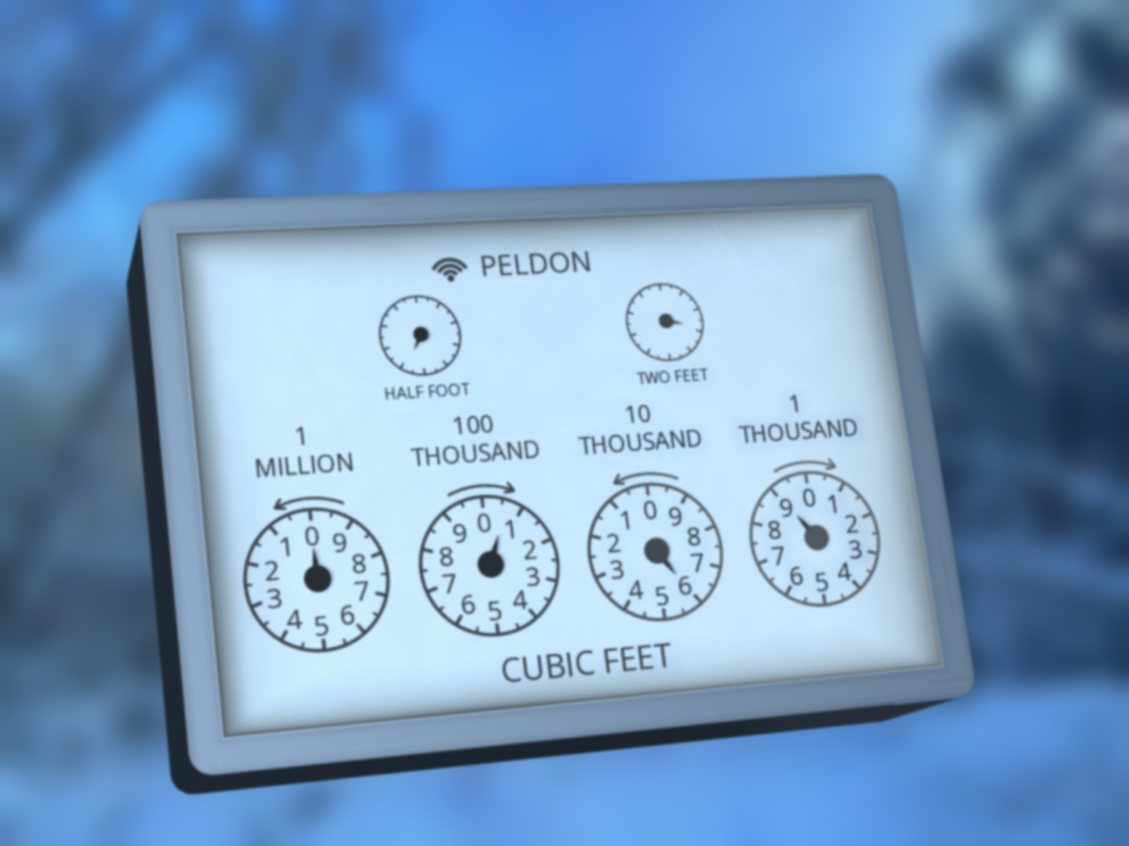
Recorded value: 5900 (ft³)
